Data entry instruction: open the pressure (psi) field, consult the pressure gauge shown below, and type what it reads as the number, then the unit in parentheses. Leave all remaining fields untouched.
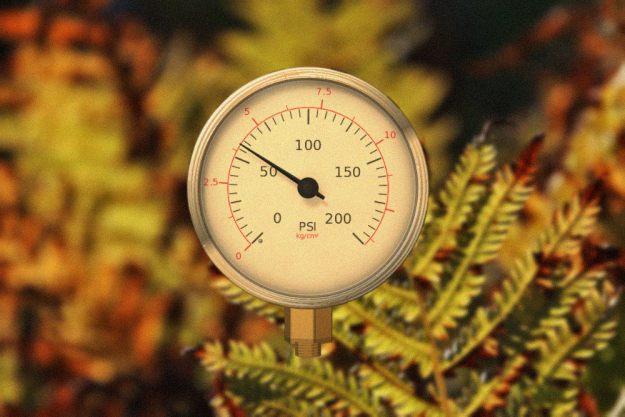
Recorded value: 57.5 (psi)
